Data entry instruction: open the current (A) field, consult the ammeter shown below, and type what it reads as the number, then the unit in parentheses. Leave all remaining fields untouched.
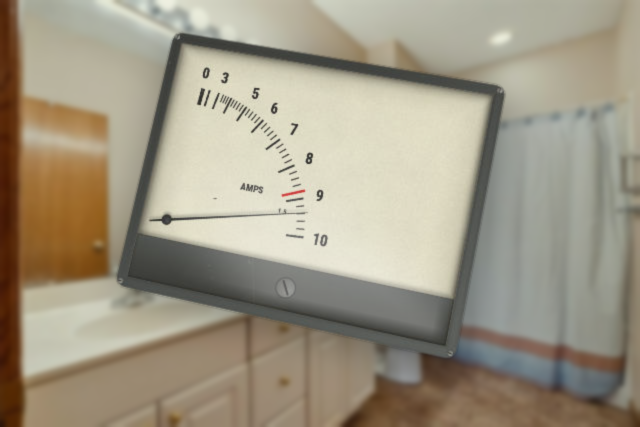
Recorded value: 9.4 (A)
